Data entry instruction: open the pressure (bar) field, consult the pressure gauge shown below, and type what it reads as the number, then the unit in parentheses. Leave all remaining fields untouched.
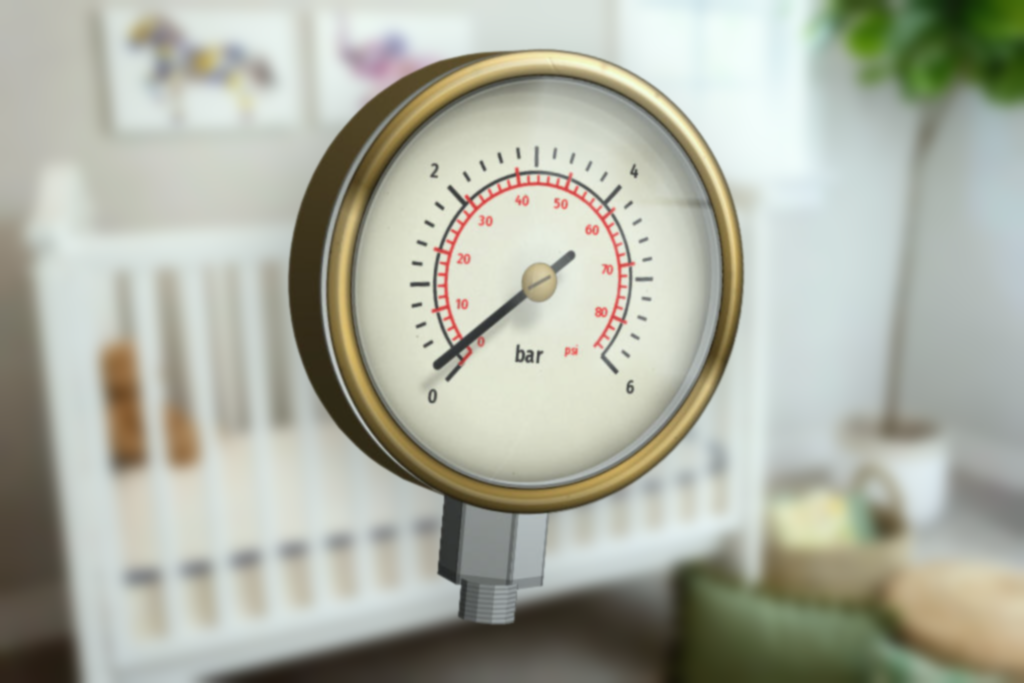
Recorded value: 0.2 (bar)
